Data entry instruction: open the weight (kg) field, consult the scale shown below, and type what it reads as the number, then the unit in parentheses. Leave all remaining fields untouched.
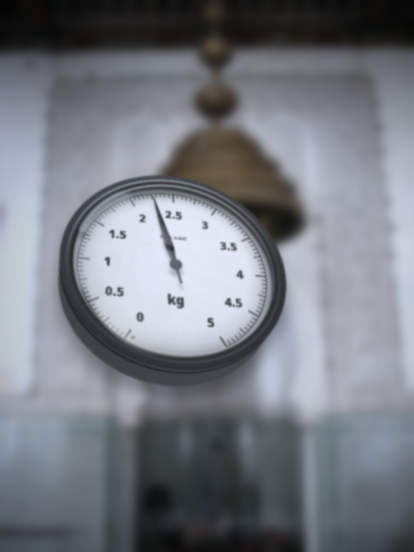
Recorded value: 2.25 (kg)
